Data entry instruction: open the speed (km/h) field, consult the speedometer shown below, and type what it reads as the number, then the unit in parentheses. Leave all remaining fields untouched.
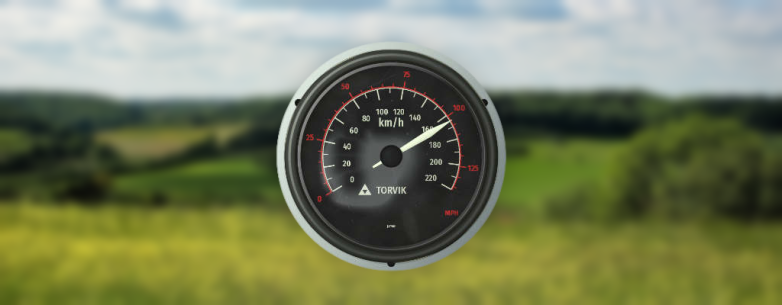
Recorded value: 165 (km/h)
